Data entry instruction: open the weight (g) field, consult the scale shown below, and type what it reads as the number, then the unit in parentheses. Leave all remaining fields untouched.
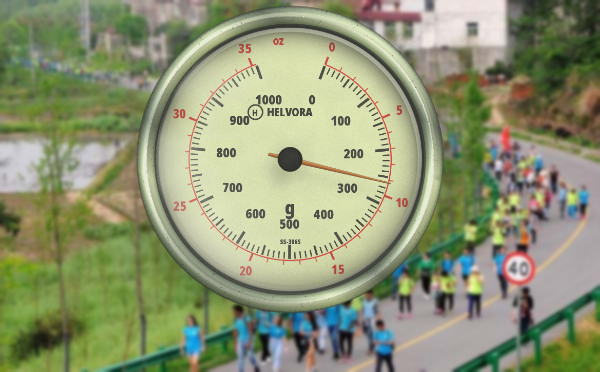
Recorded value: 260 (g)
